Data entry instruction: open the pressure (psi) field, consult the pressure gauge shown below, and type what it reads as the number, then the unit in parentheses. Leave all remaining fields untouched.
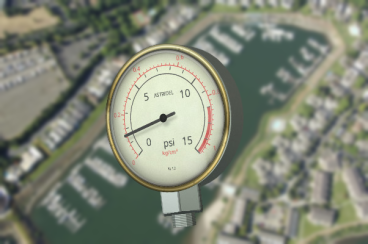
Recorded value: 1.5 (psi)
